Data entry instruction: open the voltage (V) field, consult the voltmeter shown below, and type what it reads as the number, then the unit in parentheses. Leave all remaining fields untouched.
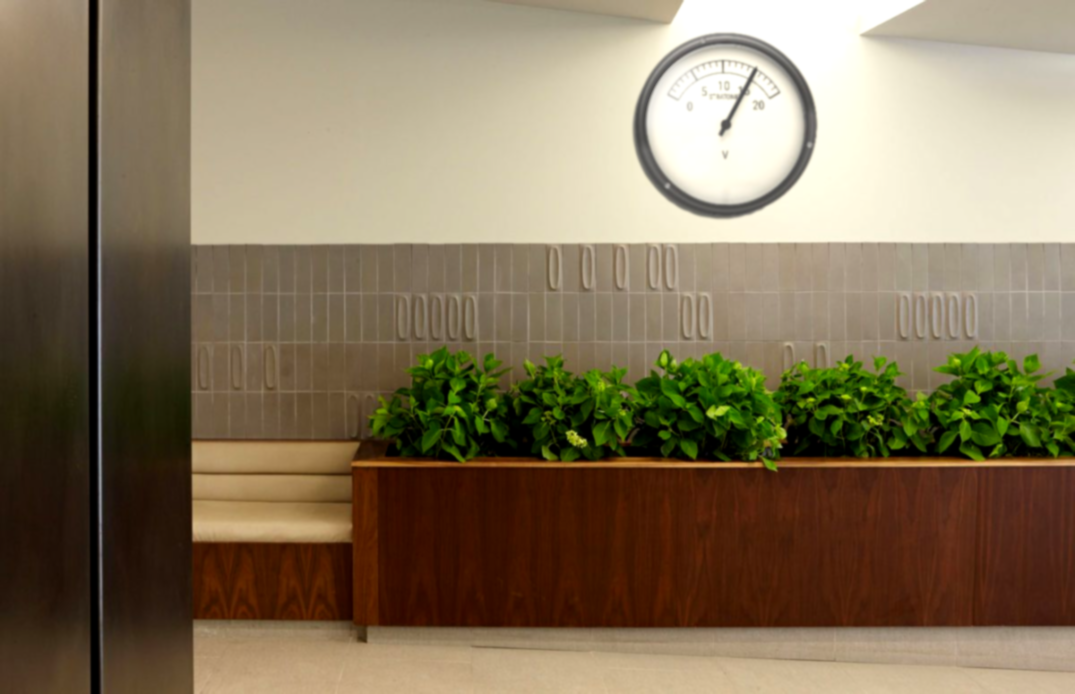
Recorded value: 15 (V)
